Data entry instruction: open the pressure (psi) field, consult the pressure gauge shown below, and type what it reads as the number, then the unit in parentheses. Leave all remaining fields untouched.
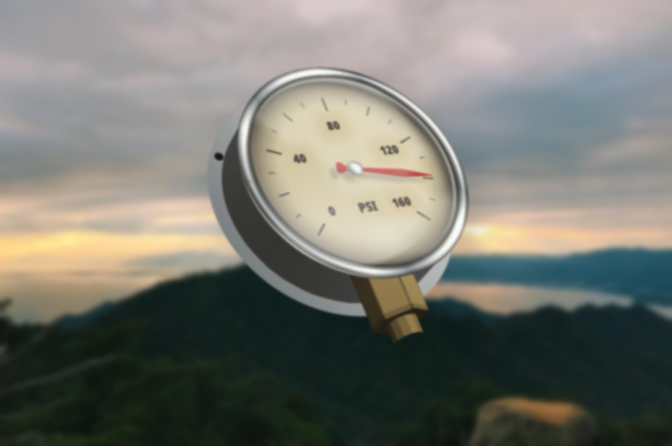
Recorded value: 140 (psi)
